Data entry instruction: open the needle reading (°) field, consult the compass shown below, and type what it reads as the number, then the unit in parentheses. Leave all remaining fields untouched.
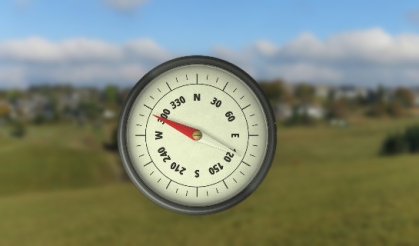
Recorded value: 295 (°)
